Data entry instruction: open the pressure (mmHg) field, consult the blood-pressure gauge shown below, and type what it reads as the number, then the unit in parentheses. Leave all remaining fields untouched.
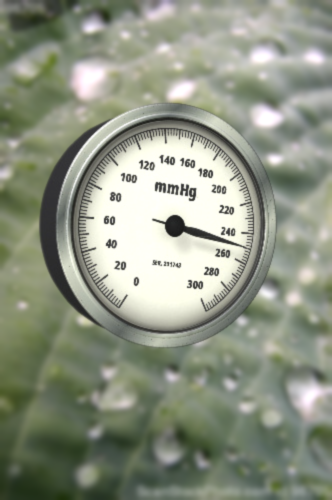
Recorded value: 250 (mmHg)
